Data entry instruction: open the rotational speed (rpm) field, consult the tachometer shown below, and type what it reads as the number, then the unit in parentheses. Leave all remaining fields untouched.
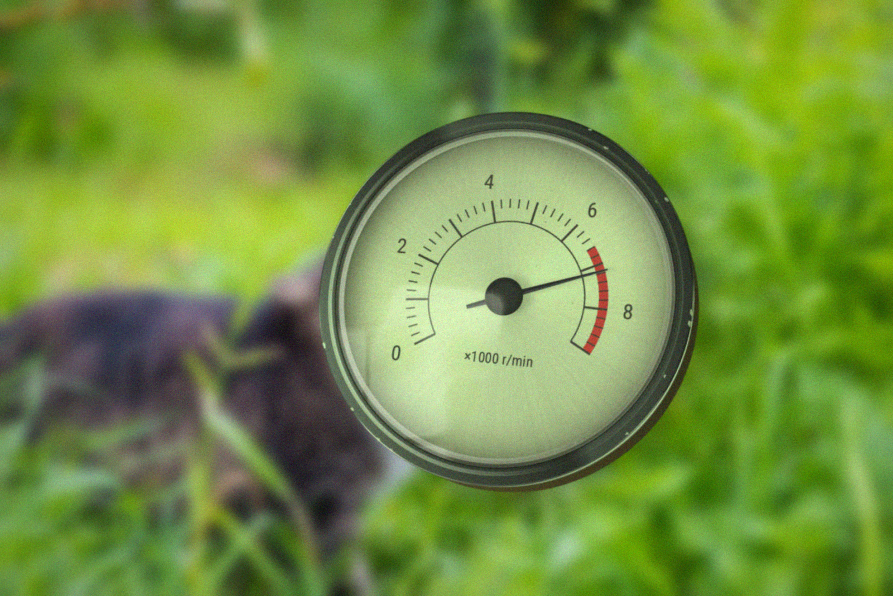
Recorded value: 7200 (rpm)
